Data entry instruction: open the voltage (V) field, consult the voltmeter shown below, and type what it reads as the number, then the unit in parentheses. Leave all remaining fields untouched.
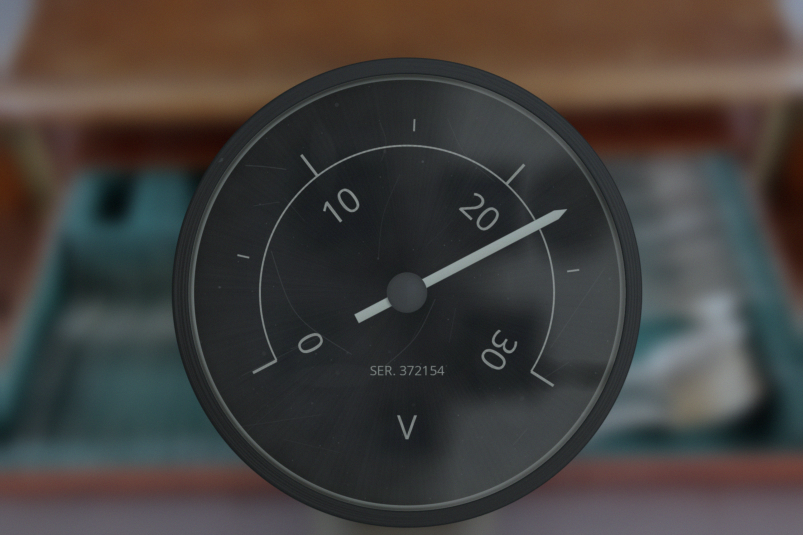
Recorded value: 22.5 (V)
